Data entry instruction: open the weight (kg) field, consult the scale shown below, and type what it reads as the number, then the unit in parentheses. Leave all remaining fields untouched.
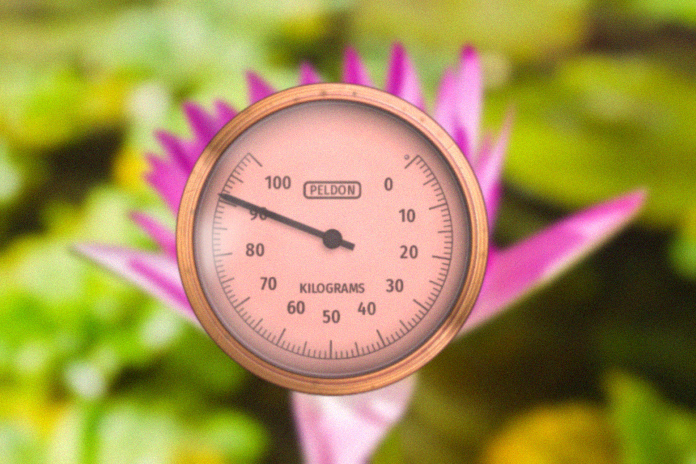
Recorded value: 91 (kg)
